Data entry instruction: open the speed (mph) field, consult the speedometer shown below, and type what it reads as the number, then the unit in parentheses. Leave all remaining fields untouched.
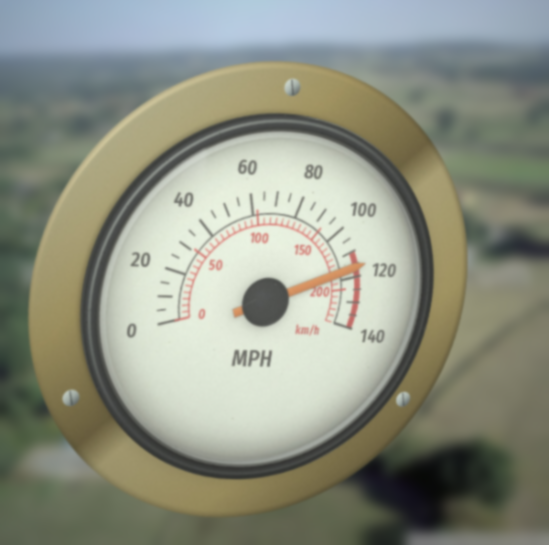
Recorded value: 115 (mph)
